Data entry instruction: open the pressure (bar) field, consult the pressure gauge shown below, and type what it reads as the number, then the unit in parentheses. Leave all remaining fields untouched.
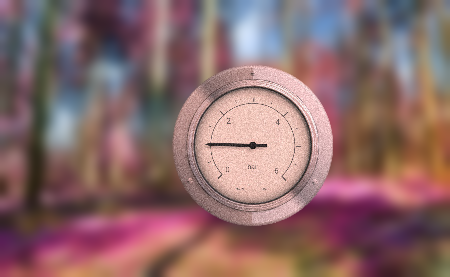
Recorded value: 1 (bar)
